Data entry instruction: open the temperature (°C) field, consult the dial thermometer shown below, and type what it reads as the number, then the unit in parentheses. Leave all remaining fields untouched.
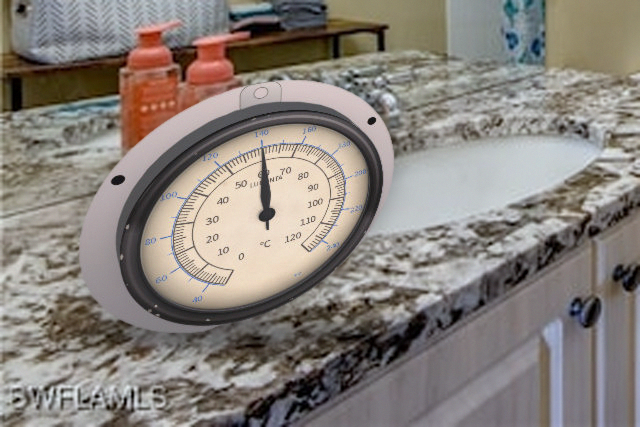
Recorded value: 60 (°C)
